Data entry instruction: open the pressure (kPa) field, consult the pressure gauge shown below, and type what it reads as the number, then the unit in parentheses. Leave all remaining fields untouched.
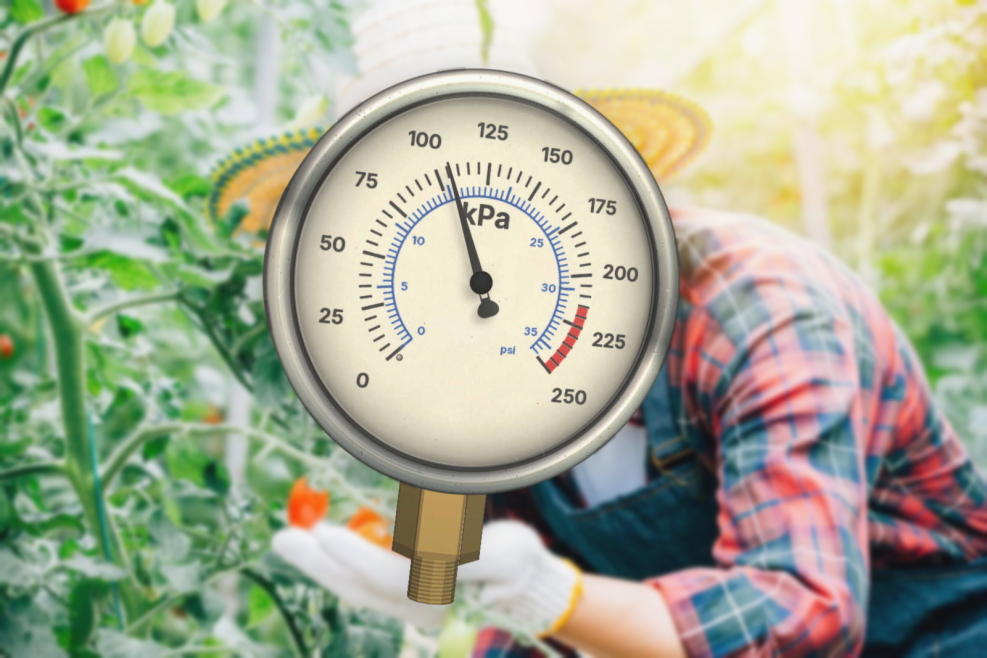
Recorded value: 105 (kPa)
